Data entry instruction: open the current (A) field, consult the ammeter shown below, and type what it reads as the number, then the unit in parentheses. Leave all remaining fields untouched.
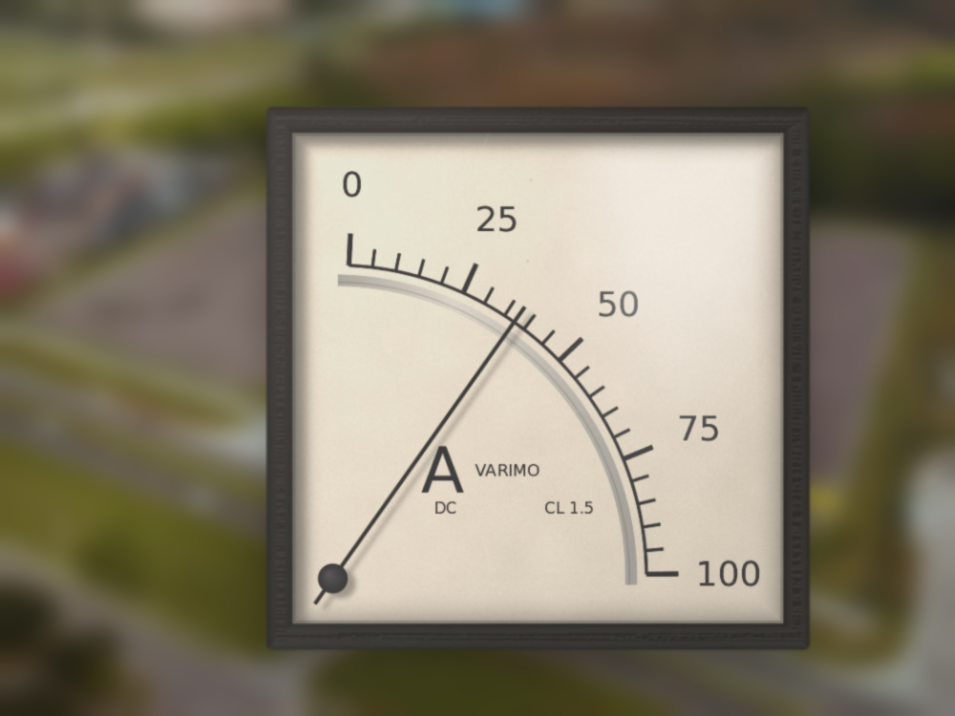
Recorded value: 37.5 (A)
